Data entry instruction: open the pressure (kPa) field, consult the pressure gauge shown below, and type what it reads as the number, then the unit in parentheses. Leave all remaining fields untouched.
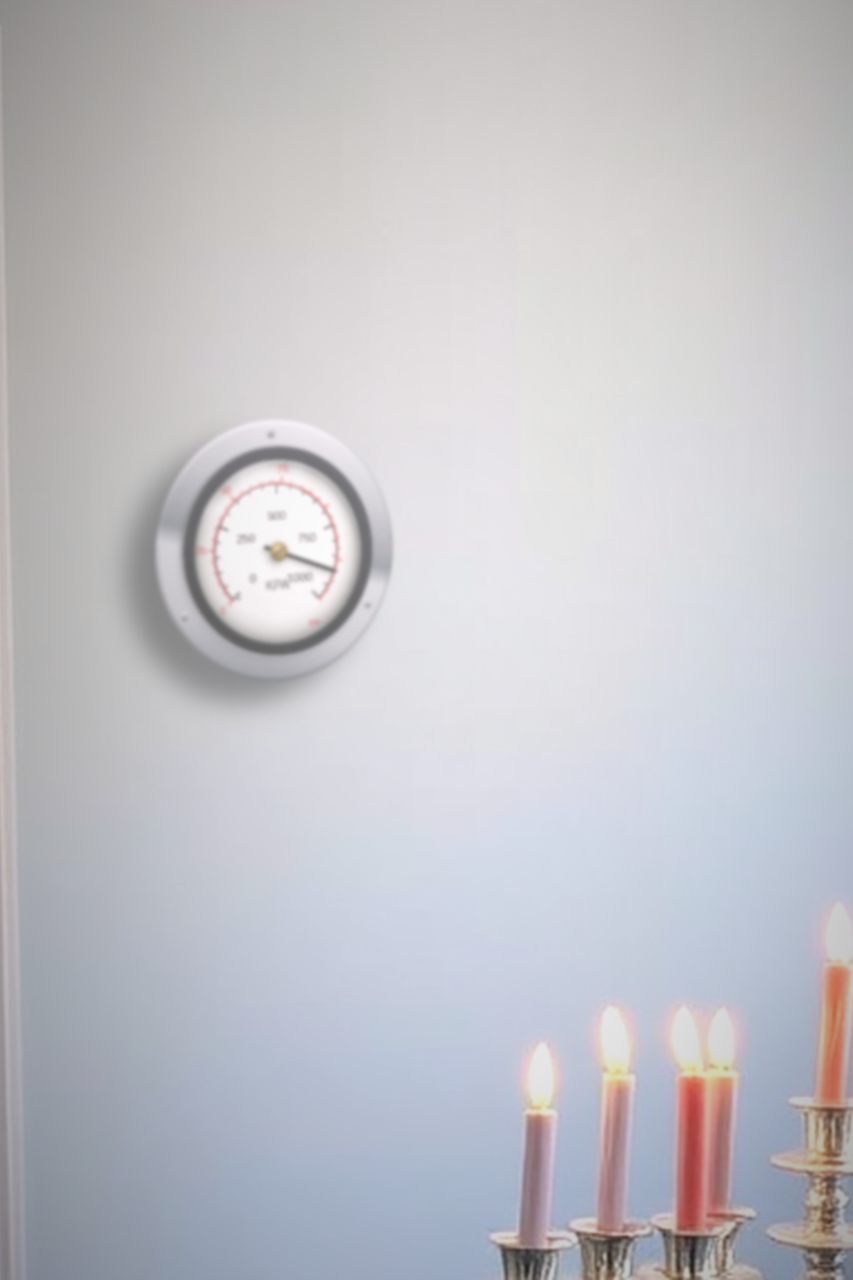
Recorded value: 900 (kPa)
